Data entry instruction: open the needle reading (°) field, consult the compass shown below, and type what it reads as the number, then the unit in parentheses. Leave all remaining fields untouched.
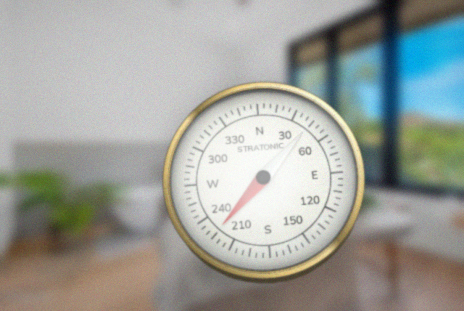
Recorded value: 225 (°)
